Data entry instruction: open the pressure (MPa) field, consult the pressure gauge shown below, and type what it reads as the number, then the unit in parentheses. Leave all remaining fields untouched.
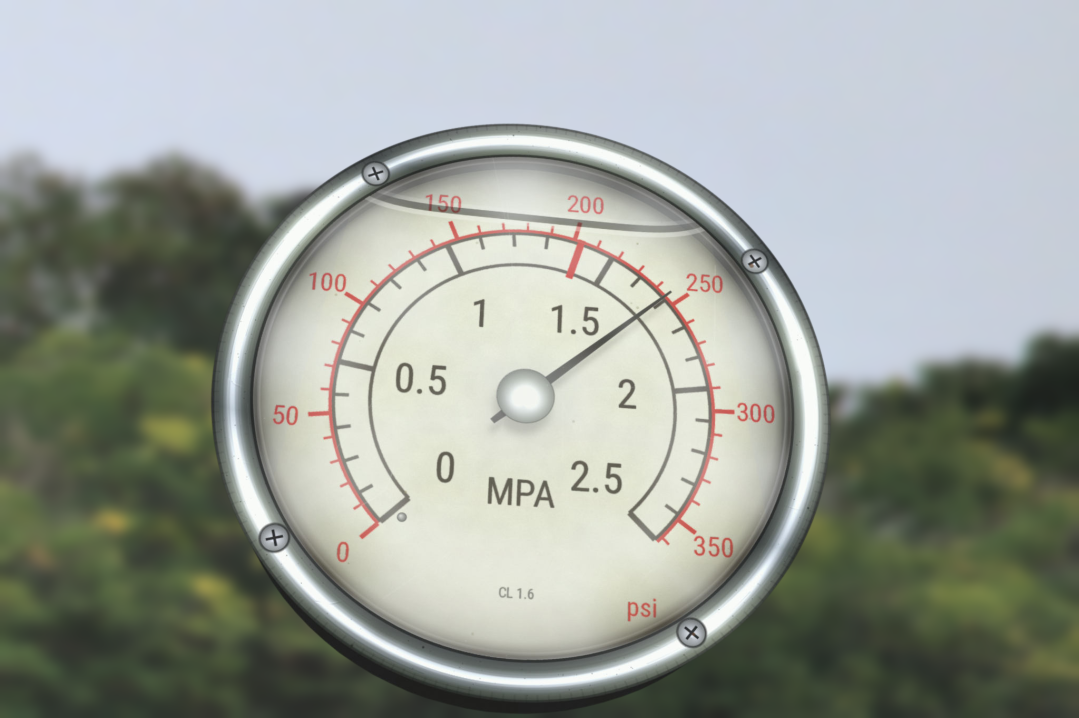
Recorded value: 1.7 (MPa)
